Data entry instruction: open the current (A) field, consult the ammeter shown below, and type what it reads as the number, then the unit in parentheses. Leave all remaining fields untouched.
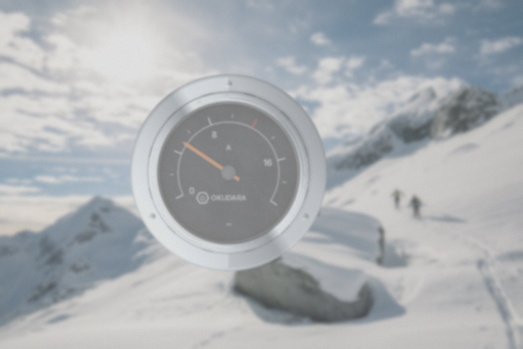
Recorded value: 5 (A)
